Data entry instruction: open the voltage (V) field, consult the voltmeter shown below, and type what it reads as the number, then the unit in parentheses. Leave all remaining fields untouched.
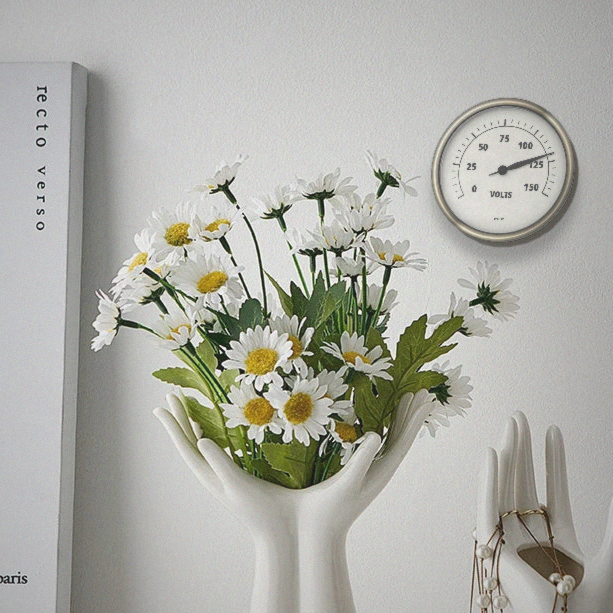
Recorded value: 120 (V)
